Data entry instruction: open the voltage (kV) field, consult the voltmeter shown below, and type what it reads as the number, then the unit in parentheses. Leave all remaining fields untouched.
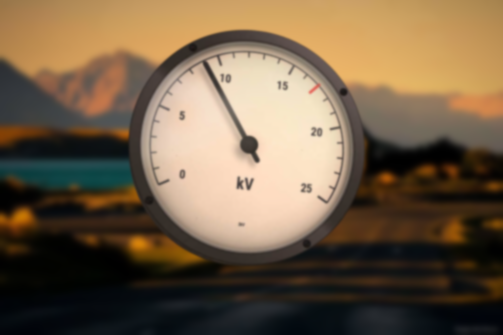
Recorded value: 9 (kV)
